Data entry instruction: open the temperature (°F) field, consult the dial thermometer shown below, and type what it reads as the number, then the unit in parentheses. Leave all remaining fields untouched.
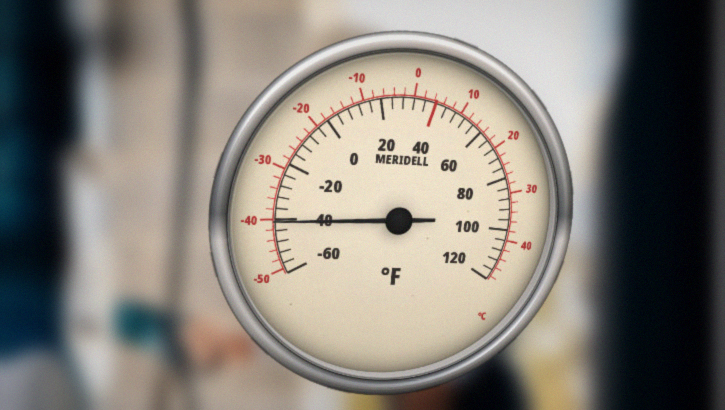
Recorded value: -40 (°F)
